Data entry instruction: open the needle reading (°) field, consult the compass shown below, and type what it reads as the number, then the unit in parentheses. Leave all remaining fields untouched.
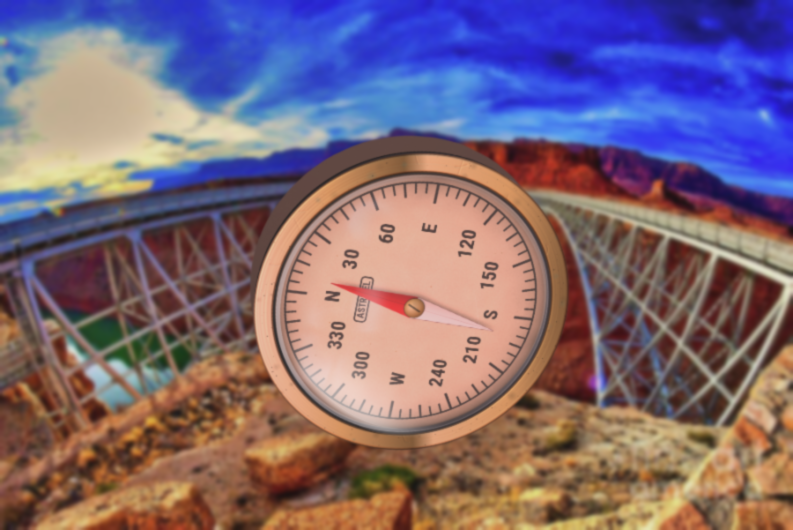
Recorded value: 10 (°)
